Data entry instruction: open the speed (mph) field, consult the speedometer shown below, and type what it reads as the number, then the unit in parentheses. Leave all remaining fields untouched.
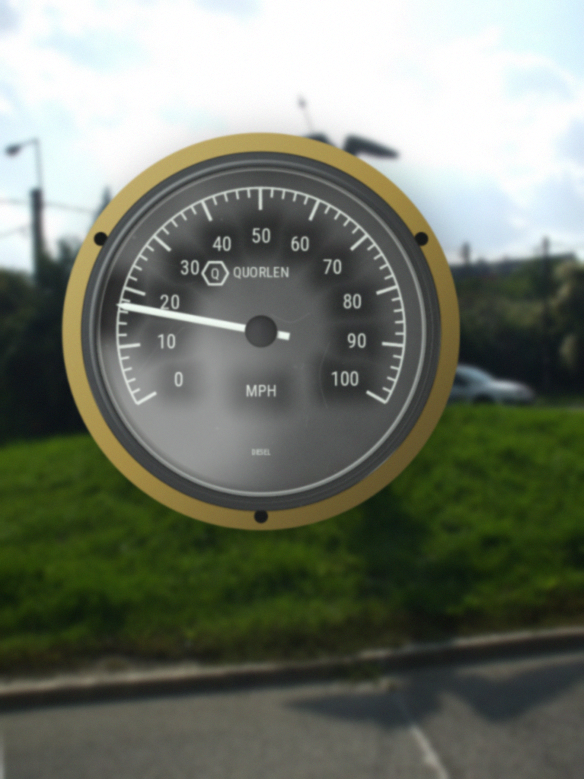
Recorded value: 17 (mph)
